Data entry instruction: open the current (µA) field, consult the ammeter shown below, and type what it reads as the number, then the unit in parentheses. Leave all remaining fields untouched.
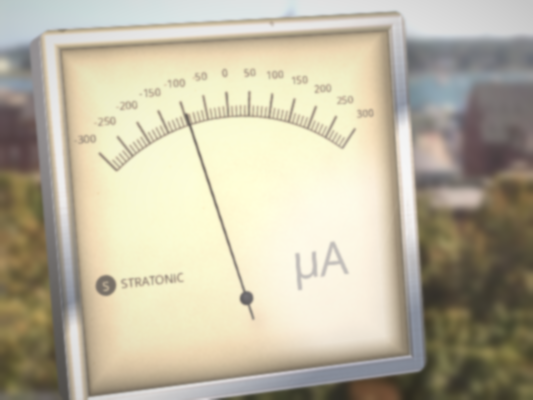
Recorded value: -100 (µA)
